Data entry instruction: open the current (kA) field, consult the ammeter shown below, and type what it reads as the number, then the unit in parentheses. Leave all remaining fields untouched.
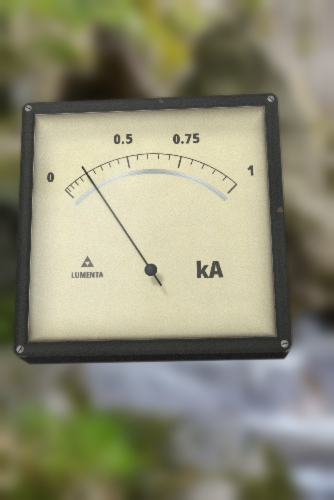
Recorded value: 0.25 (kA)
